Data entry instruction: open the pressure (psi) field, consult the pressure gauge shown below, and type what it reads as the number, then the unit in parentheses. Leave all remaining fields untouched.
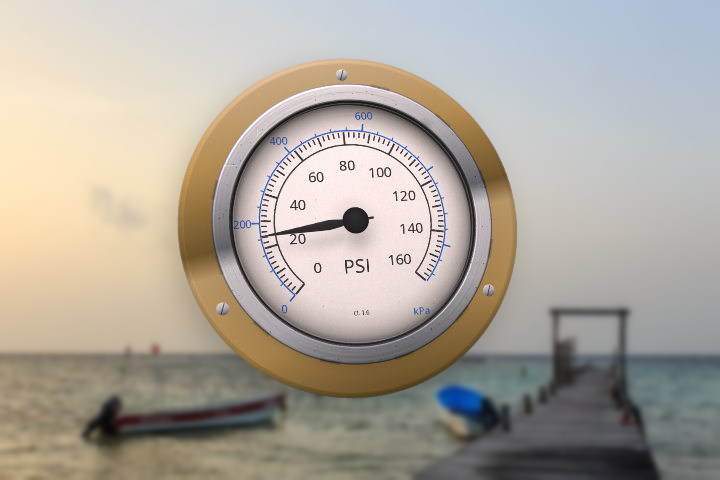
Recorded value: 24 (psi)
